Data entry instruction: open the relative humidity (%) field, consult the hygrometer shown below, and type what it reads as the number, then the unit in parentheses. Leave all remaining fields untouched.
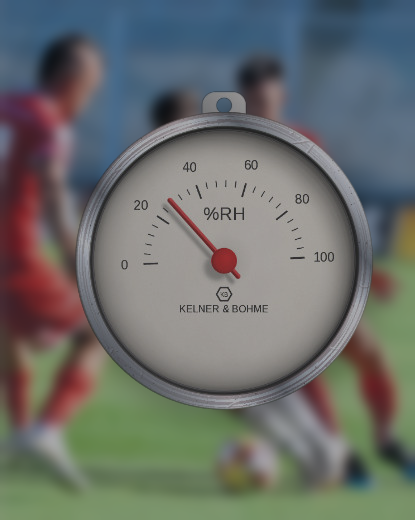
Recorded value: 28 (%)
